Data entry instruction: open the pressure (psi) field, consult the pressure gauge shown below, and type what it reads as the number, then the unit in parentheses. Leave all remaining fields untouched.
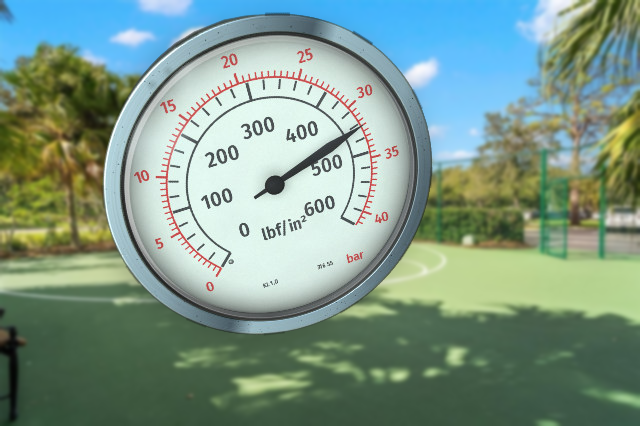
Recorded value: 460 (psi)
